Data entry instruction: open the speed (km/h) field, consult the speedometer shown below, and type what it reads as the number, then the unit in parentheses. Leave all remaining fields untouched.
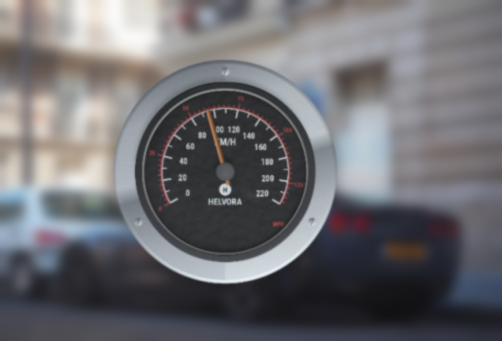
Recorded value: 95 (km/h)
